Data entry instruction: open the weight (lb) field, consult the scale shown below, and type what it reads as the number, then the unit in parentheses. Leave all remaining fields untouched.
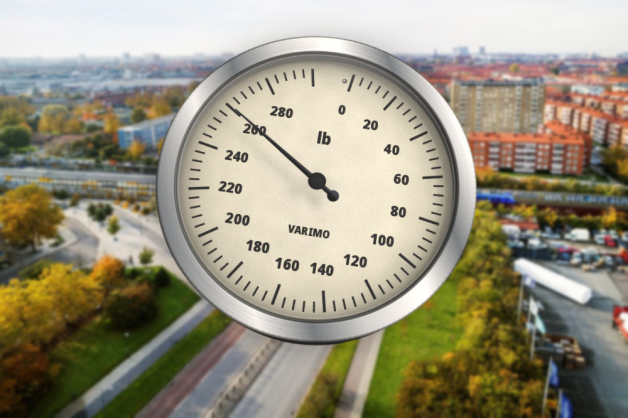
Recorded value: 260 (lb)
